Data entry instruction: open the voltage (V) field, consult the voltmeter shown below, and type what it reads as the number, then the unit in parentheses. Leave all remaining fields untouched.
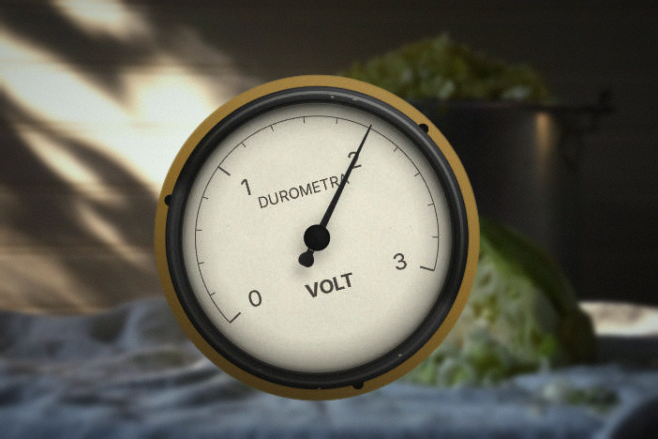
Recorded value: 2 (V)
